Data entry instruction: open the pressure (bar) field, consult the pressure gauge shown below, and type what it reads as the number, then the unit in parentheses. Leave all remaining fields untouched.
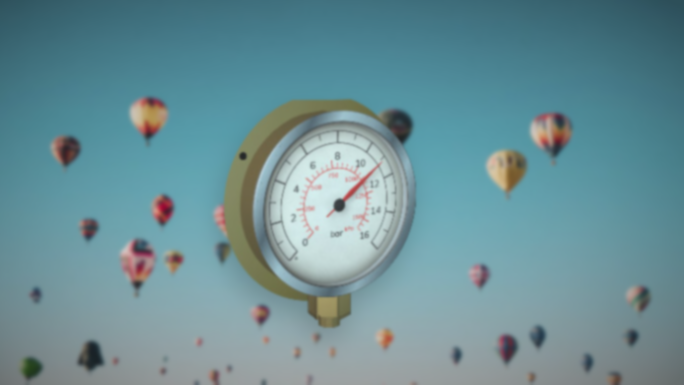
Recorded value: 11 (bar)
